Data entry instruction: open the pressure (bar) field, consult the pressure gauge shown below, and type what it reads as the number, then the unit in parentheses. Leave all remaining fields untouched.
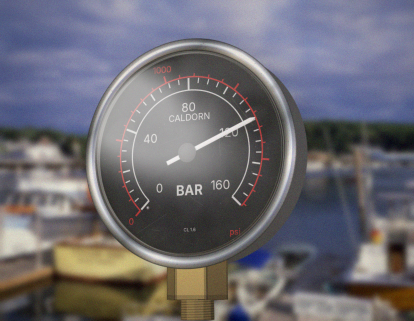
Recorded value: 120 (bar)
